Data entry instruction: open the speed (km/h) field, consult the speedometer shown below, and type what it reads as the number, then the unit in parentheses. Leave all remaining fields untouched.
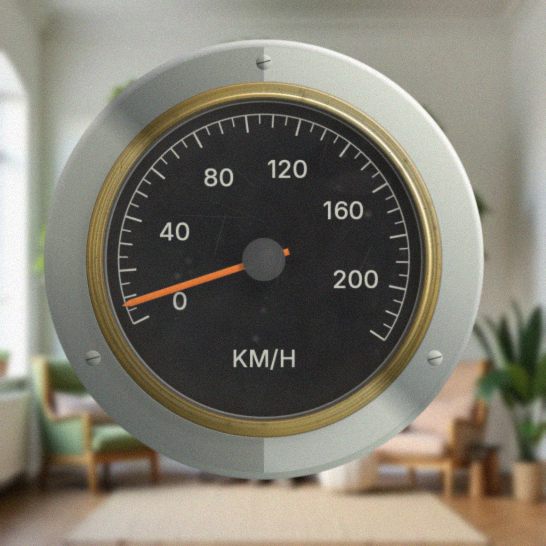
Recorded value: 7.5 (km/h)
